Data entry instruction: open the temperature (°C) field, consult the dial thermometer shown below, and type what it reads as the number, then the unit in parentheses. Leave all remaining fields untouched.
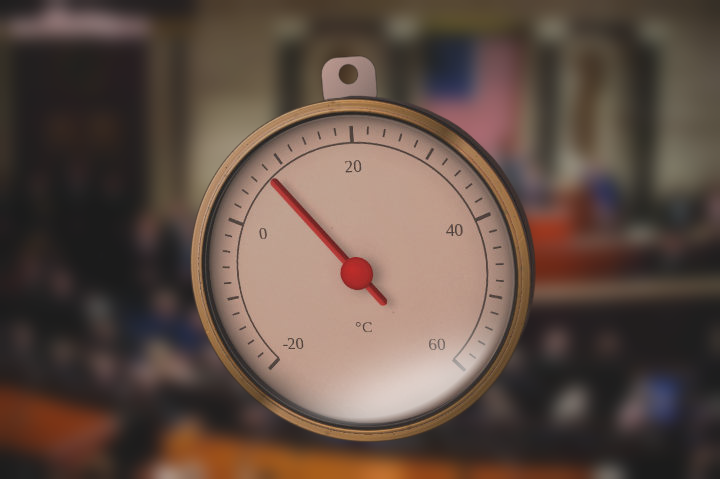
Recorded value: 8 (°C)
